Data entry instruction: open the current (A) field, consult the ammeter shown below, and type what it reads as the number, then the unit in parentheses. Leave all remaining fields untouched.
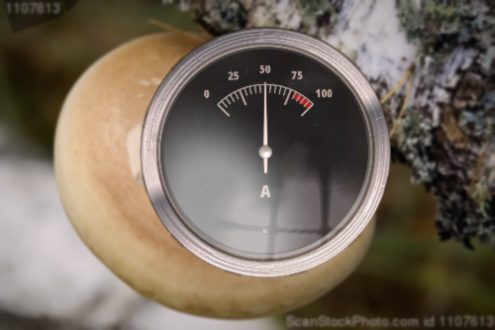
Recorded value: 50 (A)
